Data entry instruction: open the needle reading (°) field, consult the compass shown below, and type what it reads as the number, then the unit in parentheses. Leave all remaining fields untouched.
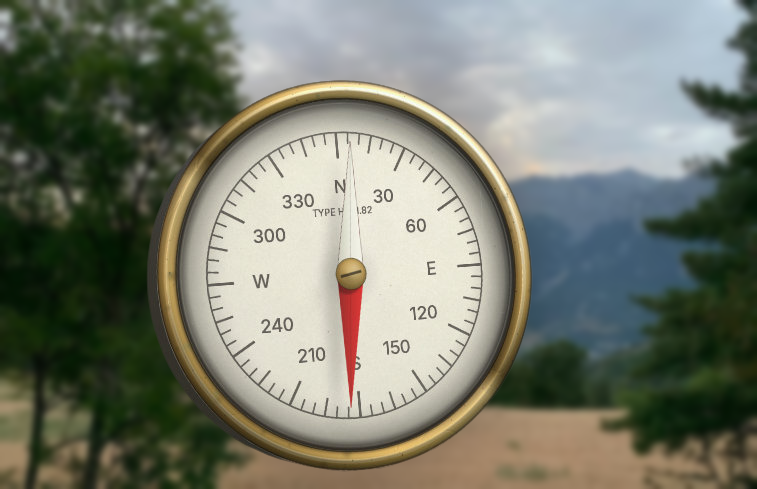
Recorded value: 185 (°)
